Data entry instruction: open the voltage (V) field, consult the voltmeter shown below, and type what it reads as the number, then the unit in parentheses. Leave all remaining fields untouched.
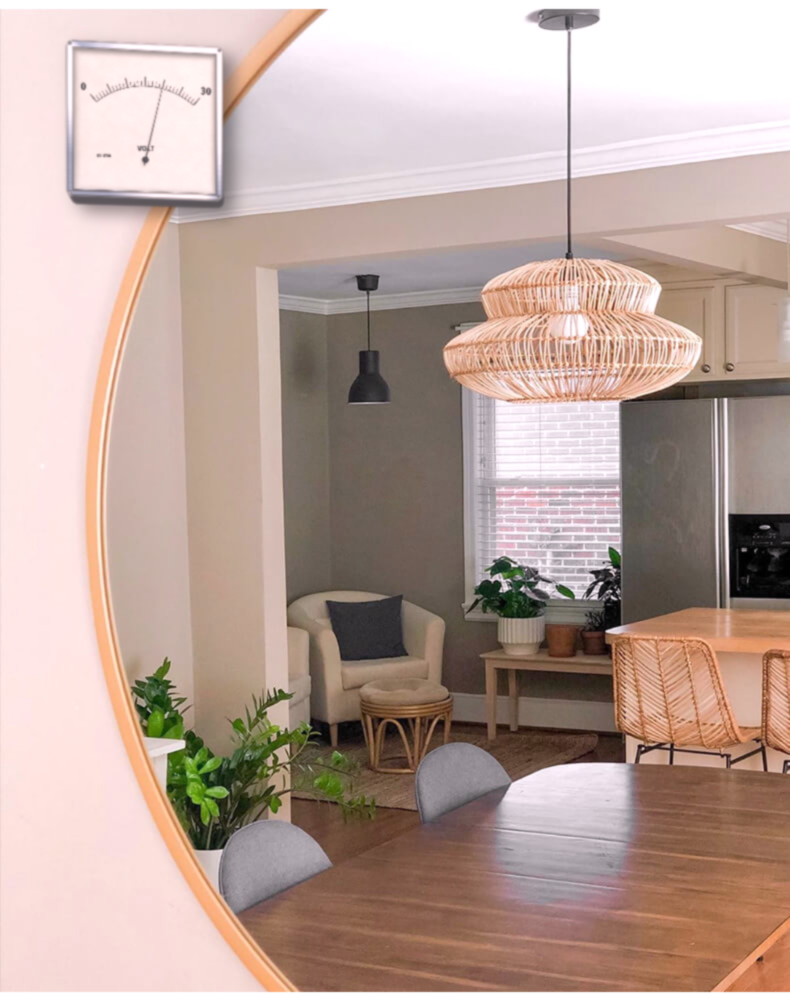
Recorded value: 20 (V)
